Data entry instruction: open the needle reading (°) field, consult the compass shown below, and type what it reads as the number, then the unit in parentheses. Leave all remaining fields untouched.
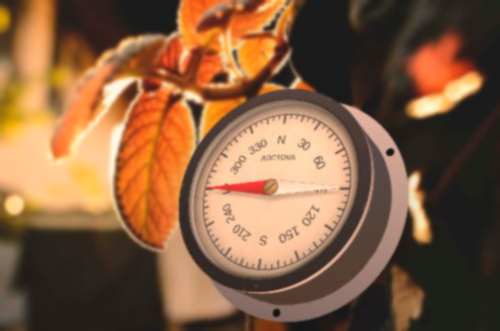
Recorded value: 270 (°)
